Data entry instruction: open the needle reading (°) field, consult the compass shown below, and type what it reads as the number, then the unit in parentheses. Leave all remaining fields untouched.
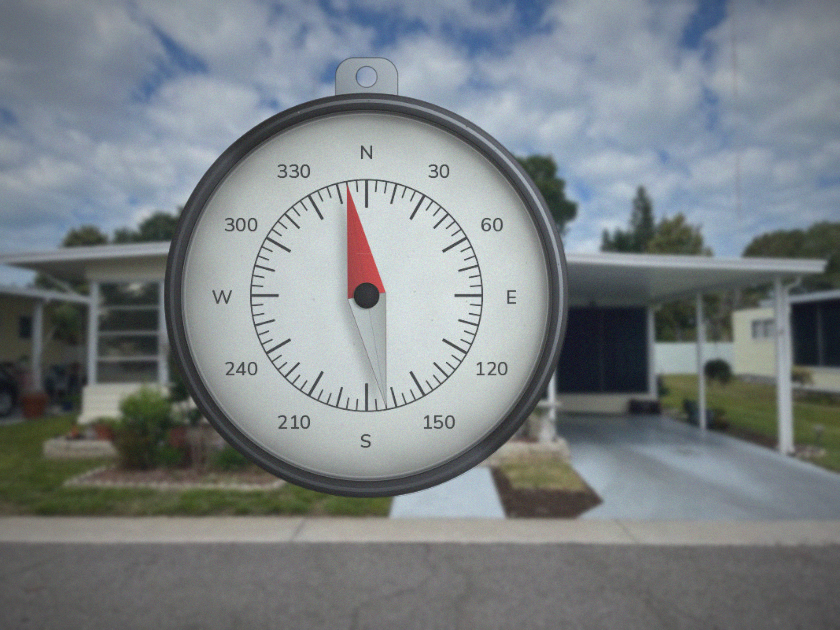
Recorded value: 350 (°)
